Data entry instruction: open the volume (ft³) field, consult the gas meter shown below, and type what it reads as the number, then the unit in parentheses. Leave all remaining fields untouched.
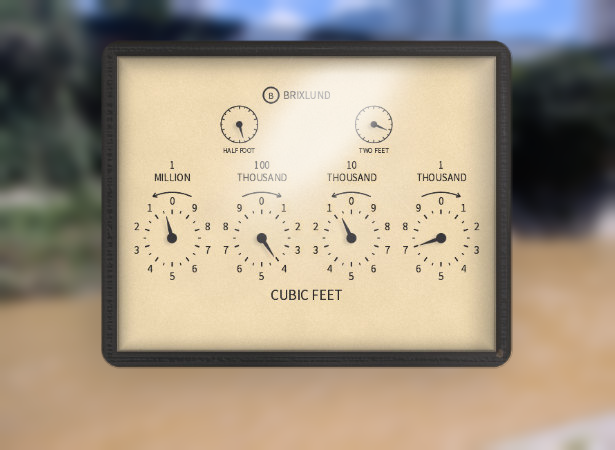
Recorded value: 40700 (ft³)
